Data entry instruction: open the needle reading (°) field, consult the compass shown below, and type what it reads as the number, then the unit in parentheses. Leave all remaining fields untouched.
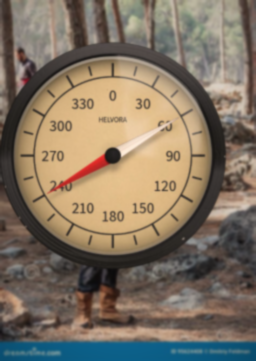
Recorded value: 240 (°)
